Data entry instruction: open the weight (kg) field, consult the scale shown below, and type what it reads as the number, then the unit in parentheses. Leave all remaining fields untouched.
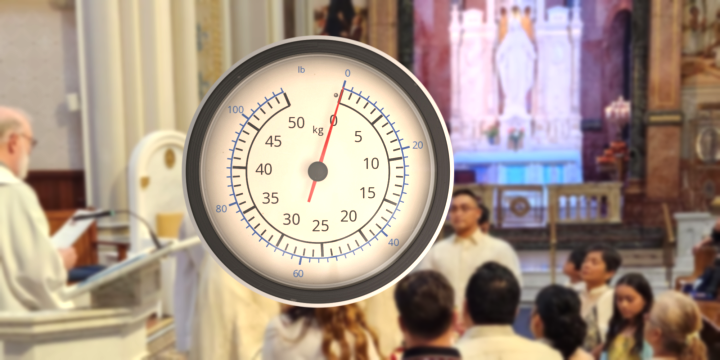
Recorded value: 0 (kg)
